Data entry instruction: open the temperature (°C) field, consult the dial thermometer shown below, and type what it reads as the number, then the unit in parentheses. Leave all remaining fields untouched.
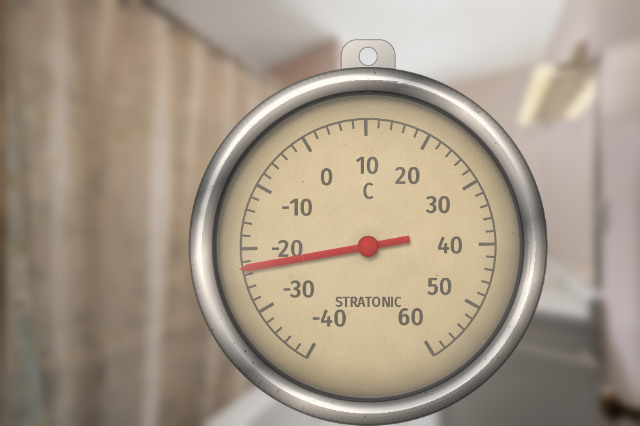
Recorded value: -23 (°C)
